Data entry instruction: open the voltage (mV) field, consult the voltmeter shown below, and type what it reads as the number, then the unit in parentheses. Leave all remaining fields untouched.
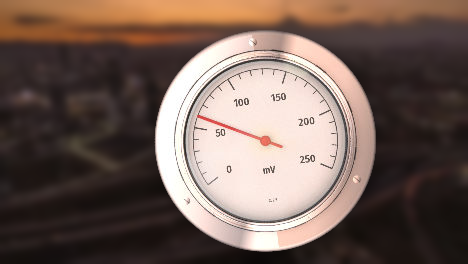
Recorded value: 60 (mV)
